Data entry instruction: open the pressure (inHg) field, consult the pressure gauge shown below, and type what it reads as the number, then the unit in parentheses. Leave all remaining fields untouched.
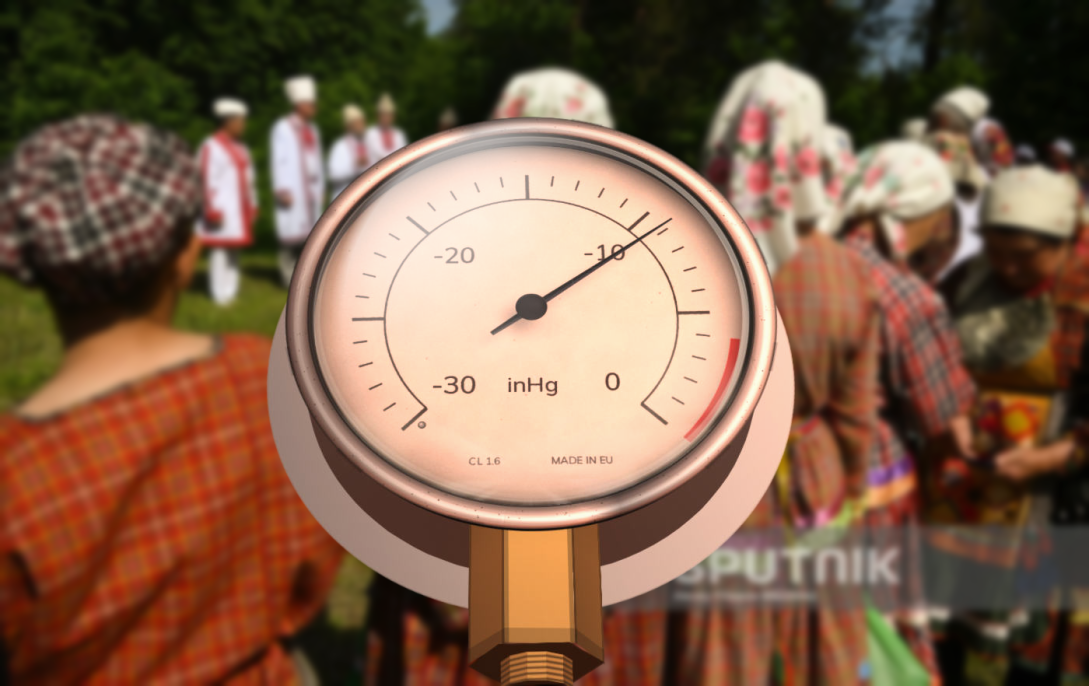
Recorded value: -9 (inHg)
